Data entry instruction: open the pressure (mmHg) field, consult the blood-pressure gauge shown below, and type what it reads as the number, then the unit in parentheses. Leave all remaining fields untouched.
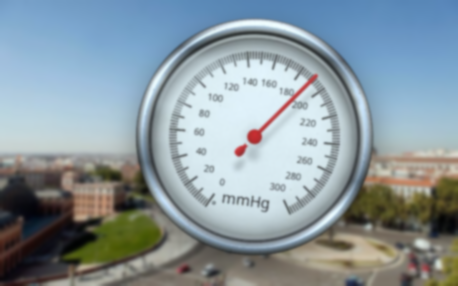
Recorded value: 190 (mmHg)
